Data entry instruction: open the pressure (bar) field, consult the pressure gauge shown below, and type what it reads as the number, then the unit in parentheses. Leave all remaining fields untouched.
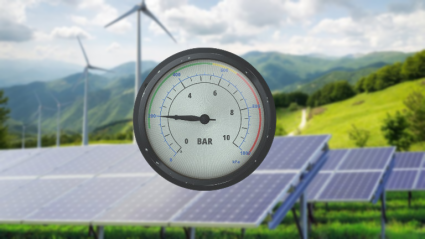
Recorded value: 2 (bar)
